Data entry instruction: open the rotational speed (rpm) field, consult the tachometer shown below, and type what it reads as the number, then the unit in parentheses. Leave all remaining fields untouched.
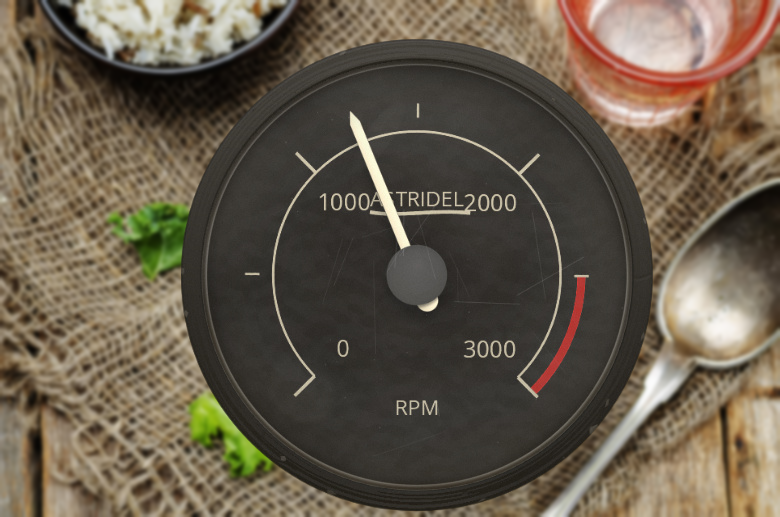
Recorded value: 1250 (rpm)
